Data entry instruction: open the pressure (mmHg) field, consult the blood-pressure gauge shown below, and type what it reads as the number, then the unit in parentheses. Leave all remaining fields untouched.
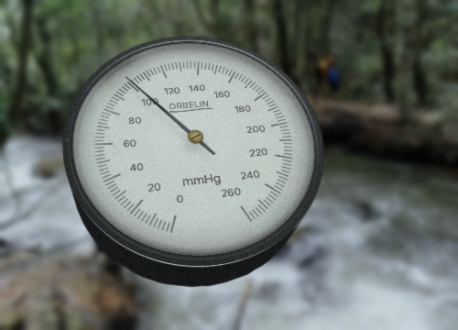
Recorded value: 100 (mmHg)
